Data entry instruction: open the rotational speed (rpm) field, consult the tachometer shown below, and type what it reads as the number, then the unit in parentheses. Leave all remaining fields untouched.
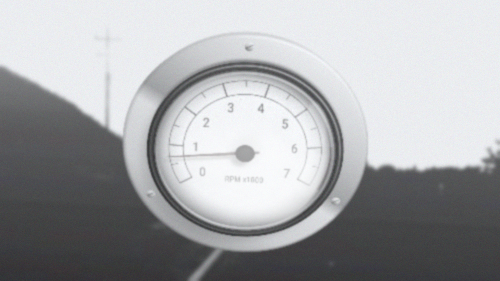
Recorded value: 750 (rpm)
